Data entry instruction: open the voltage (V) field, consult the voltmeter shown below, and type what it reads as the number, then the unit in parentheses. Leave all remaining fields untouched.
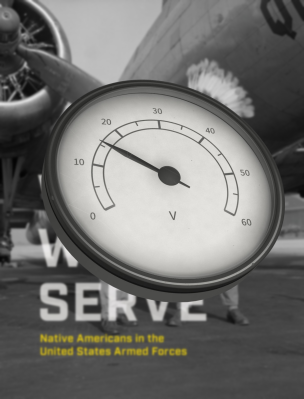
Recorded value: 15 (V)
